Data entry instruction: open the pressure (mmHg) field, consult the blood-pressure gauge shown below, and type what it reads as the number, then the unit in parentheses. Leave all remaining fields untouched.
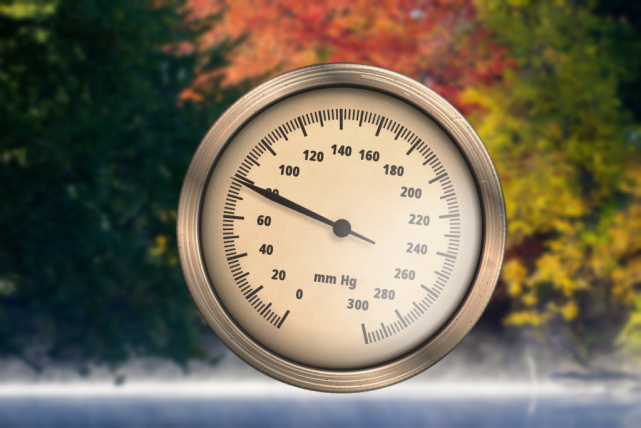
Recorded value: 78 (mmHg)
